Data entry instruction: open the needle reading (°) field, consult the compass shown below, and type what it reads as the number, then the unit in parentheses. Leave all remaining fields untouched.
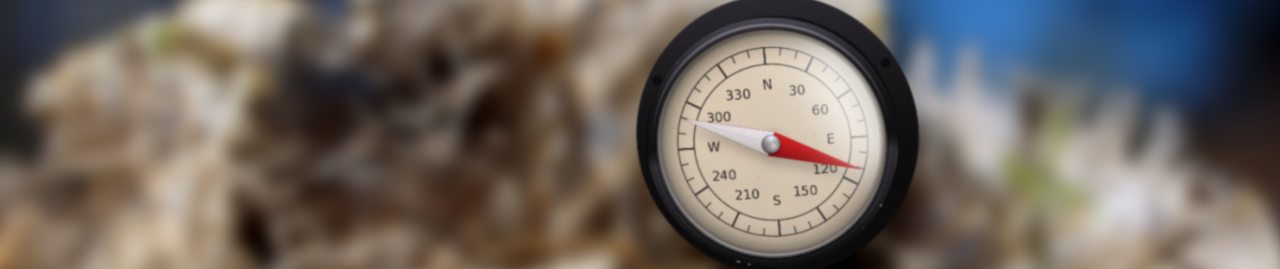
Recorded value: 110 (°)
